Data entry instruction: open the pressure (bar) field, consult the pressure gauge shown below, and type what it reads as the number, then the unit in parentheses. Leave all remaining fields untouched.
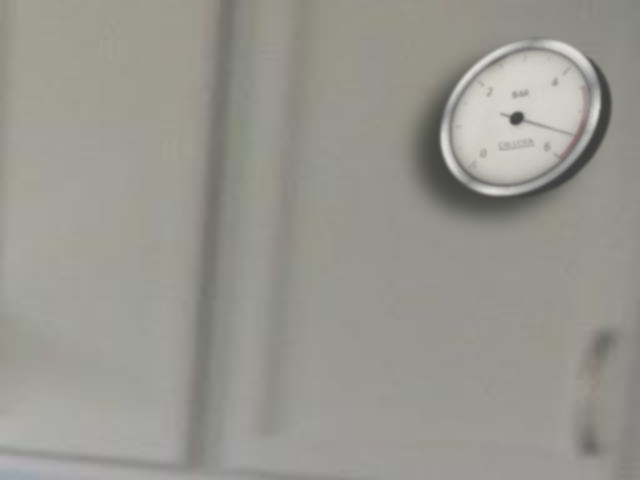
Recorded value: 5.5 (bar)
